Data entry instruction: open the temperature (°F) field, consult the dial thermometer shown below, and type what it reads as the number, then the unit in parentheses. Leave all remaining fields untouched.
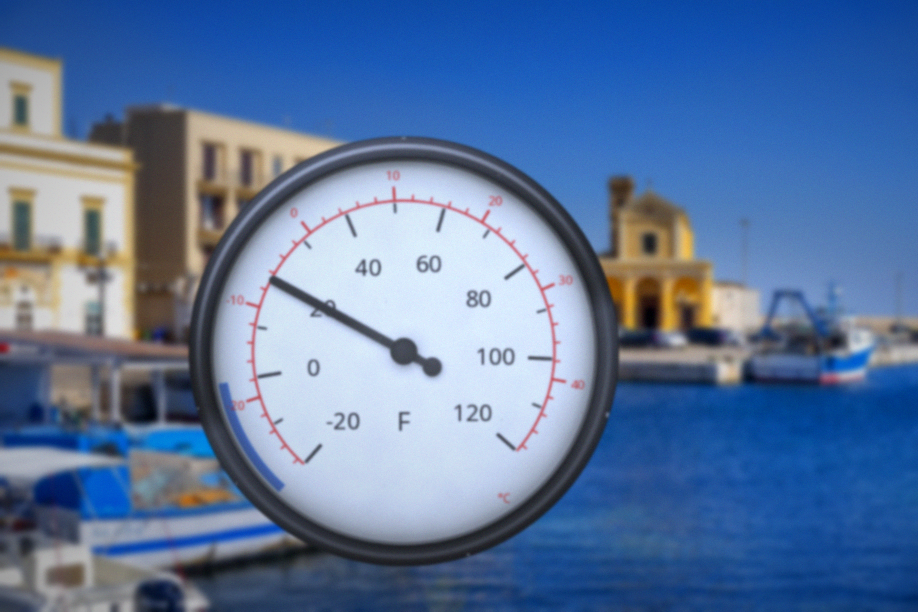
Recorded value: 20 (°F)
